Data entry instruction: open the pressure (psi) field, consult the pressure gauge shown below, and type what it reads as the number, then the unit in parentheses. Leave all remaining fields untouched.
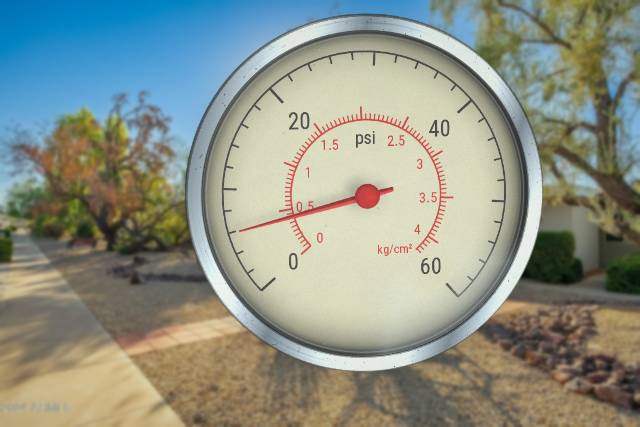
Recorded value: 6 (psi)
